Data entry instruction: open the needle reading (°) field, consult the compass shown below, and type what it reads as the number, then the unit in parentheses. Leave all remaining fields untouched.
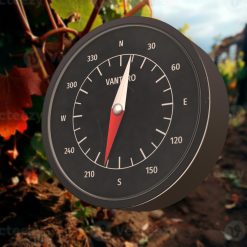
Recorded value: 195 (°)
